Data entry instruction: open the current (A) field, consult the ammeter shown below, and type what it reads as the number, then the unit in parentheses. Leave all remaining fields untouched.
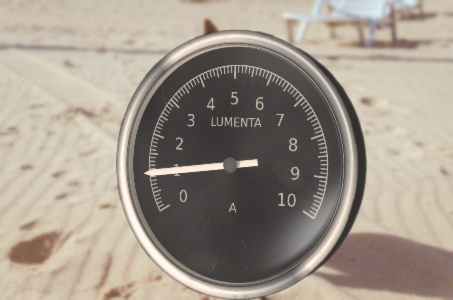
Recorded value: 1 (A)
